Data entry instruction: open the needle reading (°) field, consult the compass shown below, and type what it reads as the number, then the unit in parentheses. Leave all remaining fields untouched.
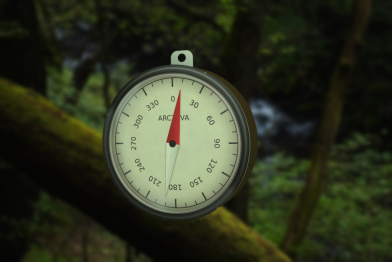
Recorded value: 10 (°)
